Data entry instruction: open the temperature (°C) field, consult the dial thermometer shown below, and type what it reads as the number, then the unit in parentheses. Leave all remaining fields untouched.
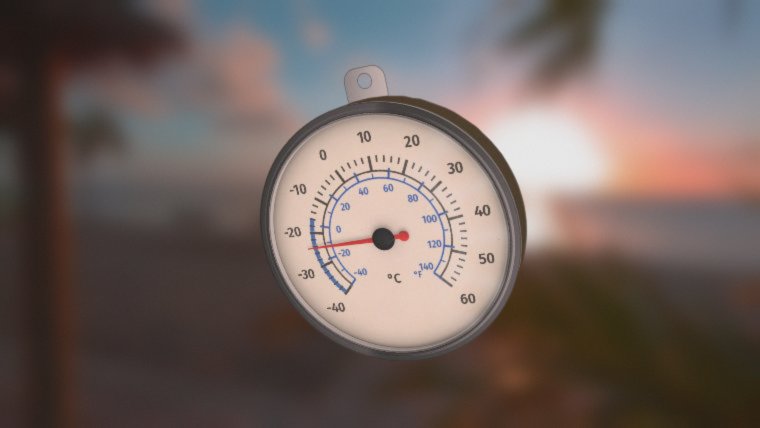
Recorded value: -24 (°C)
